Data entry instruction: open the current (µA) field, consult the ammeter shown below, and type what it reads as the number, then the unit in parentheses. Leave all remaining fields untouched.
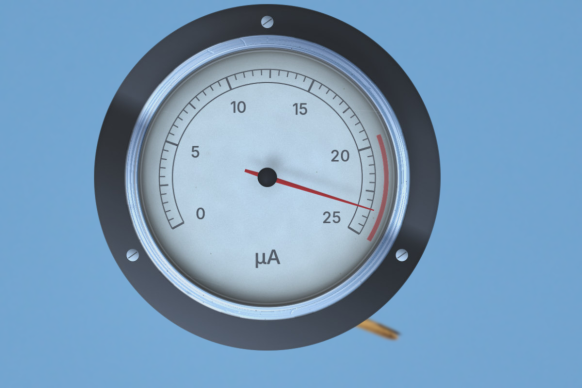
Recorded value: 23.5 (µA)
